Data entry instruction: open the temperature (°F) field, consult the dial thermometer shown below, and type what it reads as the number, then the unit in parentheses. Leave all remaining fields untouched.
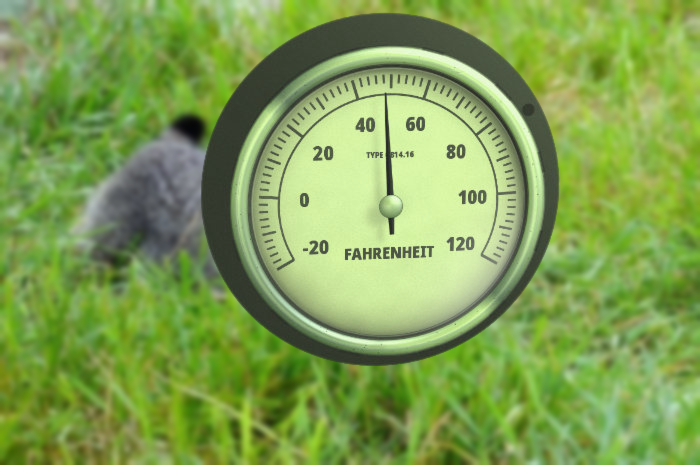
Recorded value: 48 (°F)
